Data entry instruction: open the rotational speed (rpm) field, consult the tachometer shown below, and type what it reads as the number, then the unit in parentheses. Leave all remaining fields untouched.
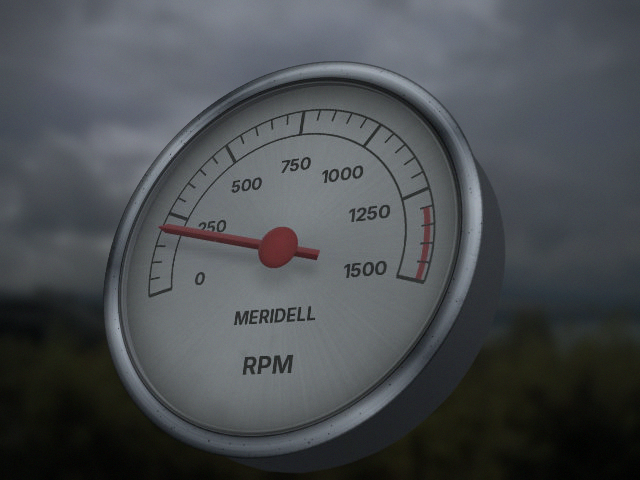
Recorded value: 200 (rpm)
